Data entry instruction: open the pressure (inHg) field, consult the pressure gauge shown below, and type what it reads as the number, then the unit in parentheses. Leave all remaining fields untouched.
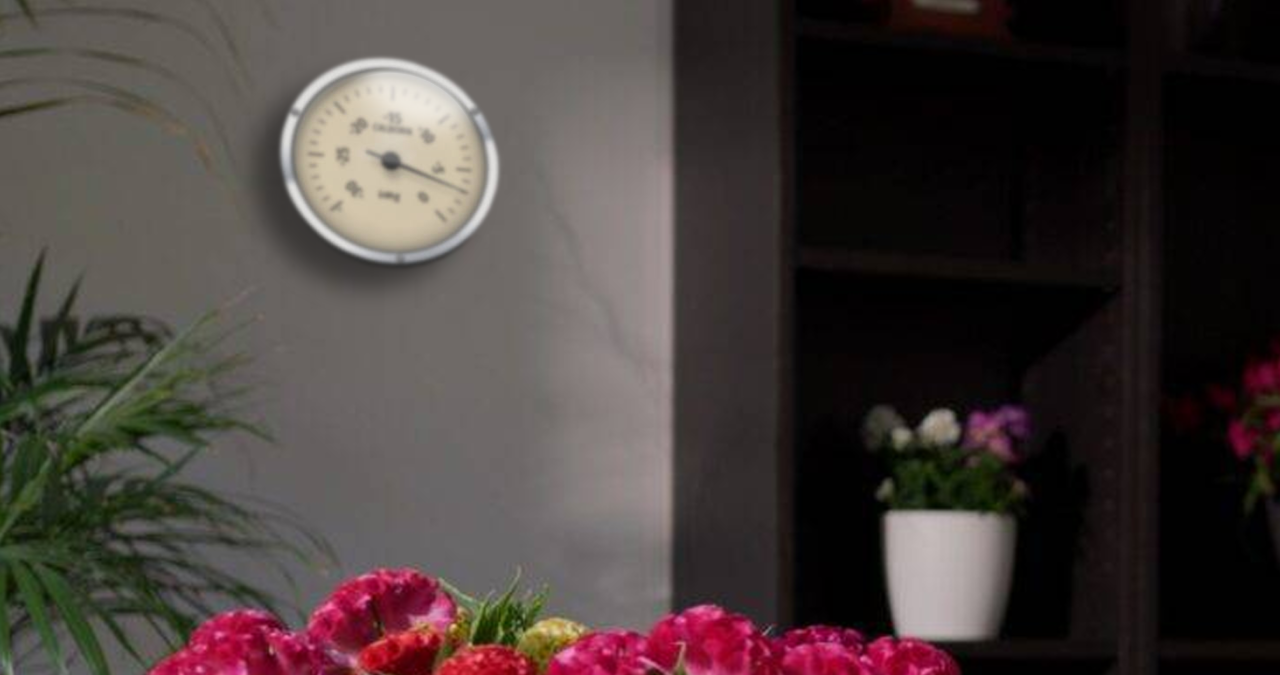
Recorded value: -3 (inHg)
